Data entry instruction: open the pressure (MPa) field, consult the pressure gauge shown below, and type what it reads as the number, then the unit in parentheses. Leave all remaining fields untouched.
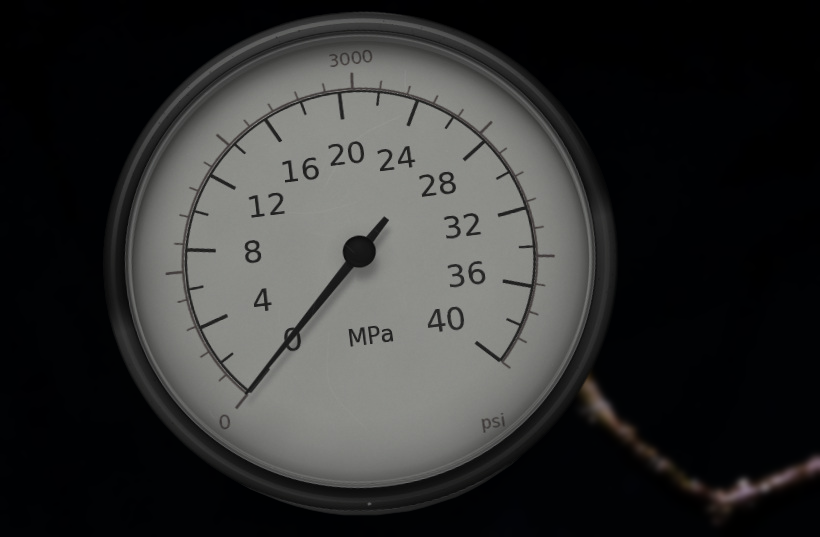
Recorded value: 0 (MPa)
